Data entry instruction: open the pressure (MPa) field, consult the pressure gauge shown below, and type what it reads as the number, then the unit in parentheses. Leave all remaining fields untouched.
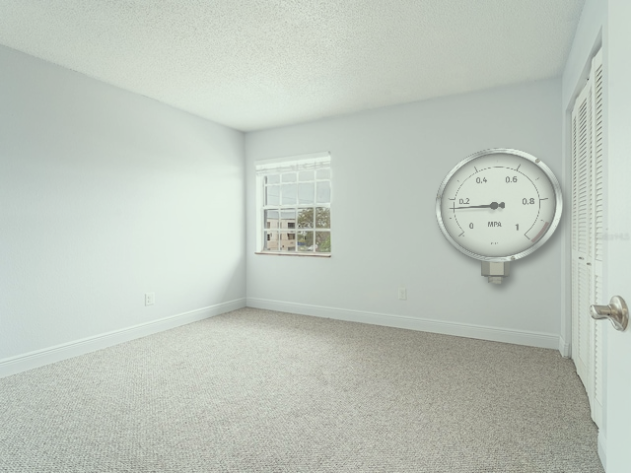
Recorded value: 0.15 (MPa)
